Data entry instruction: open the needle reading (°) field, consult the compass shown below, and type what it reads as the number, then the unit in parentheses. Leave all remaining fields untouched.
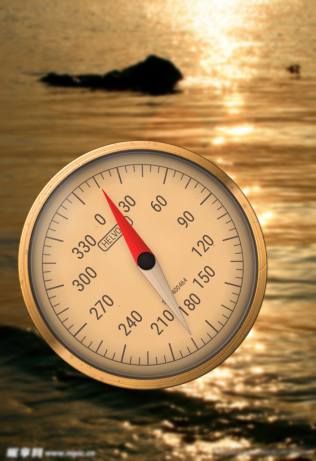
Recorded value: 15 (°)
